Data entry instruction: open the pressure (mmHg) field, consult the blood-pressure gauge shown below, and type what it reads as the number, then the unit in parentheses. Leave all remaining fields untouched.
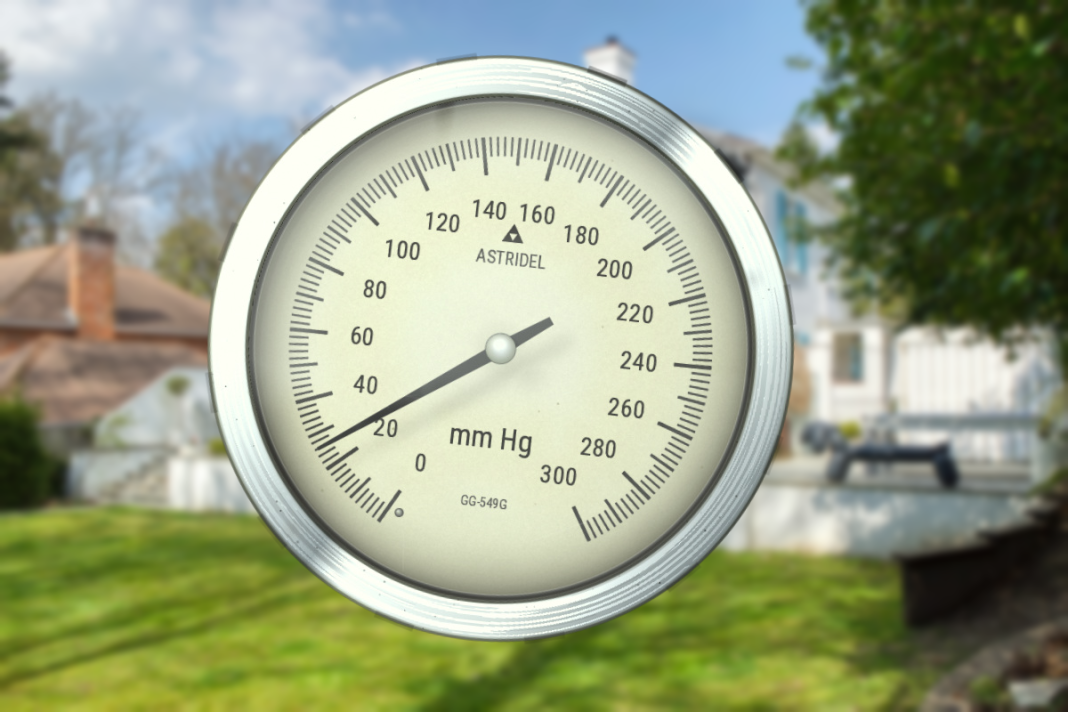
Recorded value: 26 (mmHg)
